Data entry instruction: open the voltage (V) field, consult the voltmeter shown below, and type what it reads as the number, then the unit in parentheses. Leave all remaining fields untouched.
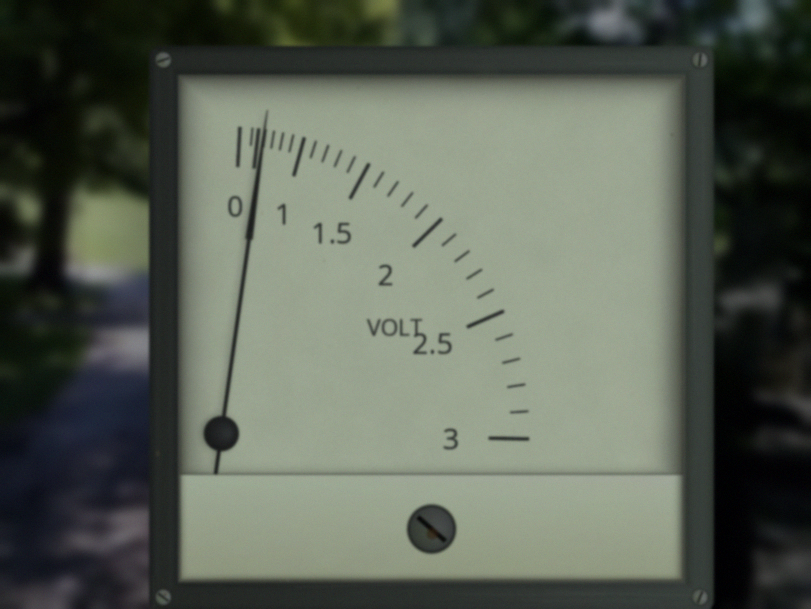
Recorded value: 0.6 (V)
